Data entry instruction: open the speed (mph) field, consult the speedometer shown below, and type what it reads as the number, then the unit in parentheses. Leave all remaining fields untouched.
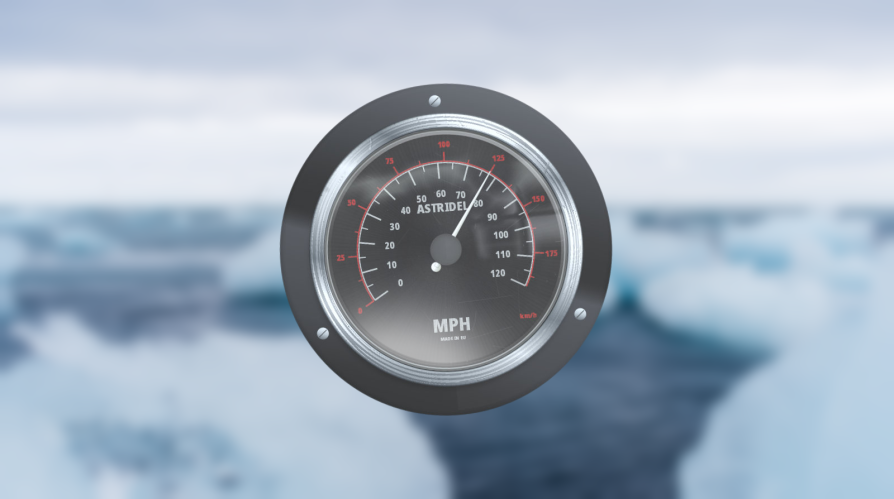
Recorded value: 77.5 (mph)
